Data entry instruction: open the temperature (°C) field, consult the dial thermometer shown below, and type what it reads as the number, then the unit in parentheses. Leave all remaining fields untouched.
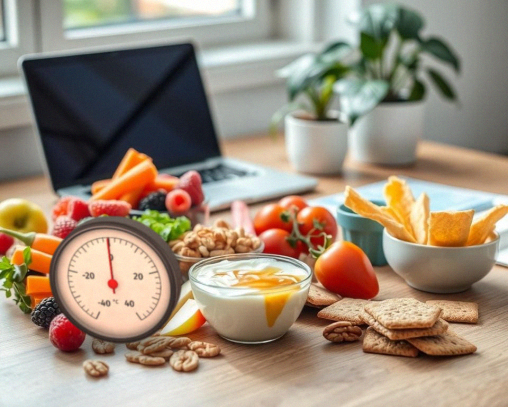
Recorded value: 0 (°C)
